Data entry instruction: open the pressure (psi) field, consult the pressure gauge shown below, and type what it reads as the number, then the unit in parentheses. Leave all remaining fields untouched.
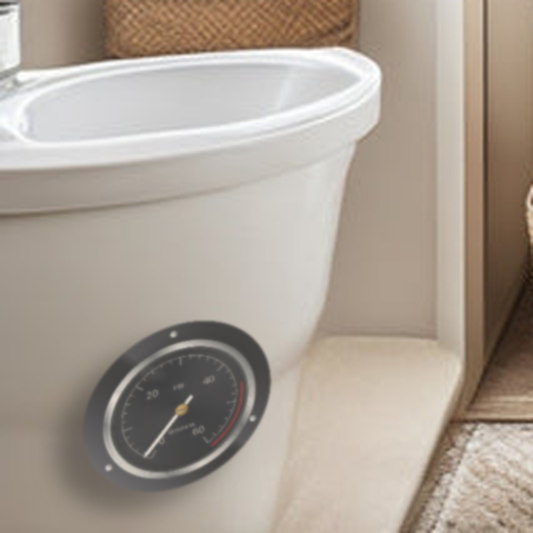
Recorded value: 2 (psi)
